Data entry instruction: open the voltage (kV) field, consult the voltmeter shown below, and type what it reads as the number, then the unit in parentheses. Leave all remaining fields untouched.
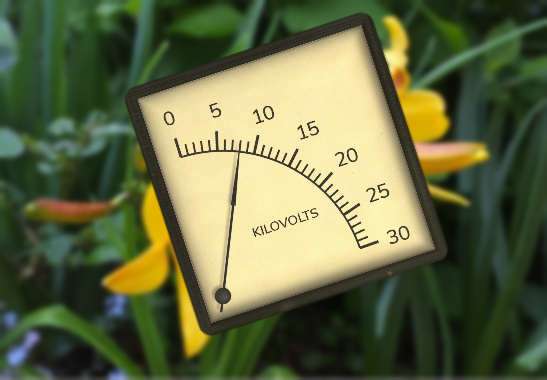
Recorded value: 8 (kV)
